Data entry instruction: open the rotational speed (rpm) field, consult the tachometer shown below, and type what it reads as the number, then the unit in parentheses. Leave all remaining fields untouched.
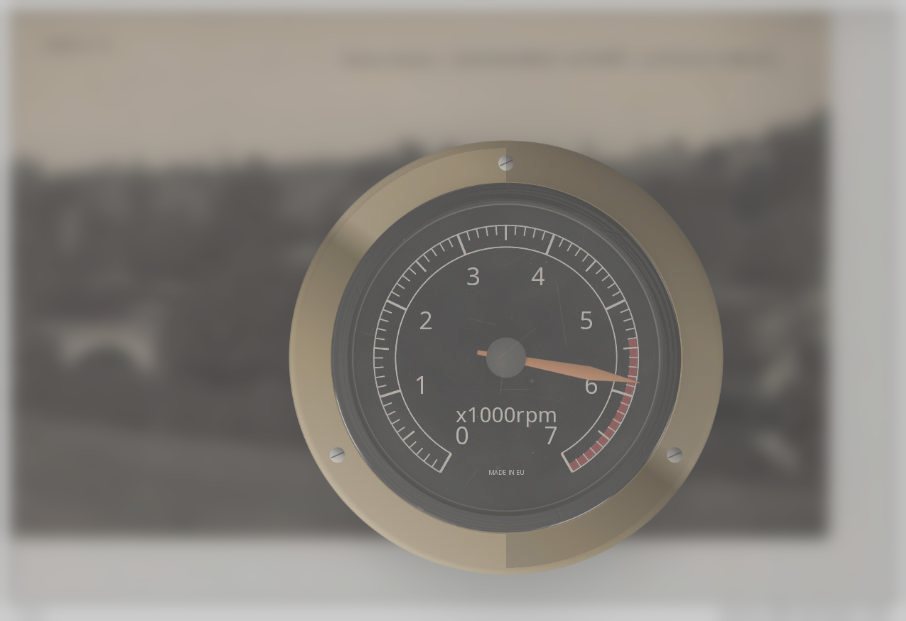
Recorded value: 5850 (rpm)
